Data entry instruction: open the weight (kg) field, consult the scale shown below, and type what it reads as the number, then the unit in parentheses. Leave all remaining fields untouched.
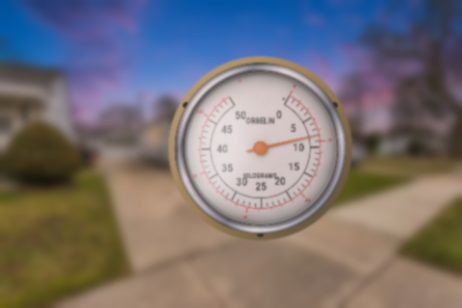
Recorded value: 8 (kg)
